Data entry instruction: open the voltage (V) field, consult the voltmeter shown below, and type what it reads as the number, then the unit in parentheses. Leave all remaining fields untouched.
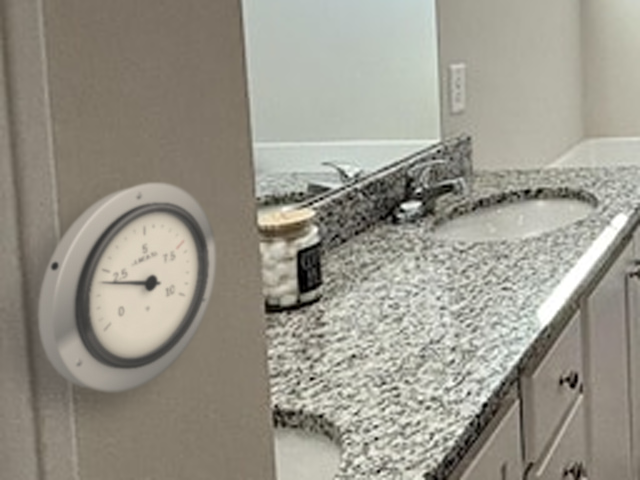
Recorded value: 2 (V)
